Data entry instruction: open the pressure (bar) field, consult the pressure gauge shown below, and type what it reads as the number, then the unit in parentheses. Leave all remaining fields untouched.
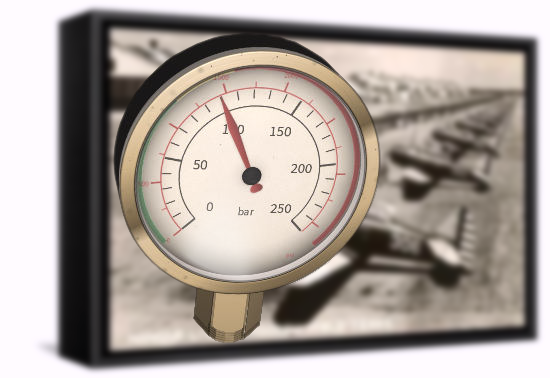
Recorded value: 100 (bar)
